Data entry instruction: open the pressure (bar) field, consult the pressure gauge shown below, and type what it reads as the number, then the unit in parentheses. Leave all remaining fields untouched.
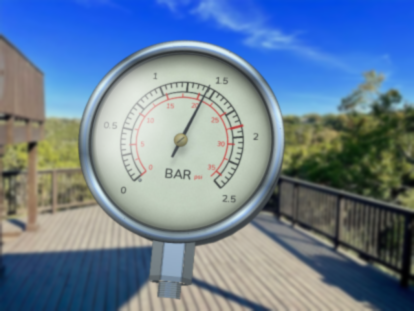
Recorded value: 1.45 (bar)
